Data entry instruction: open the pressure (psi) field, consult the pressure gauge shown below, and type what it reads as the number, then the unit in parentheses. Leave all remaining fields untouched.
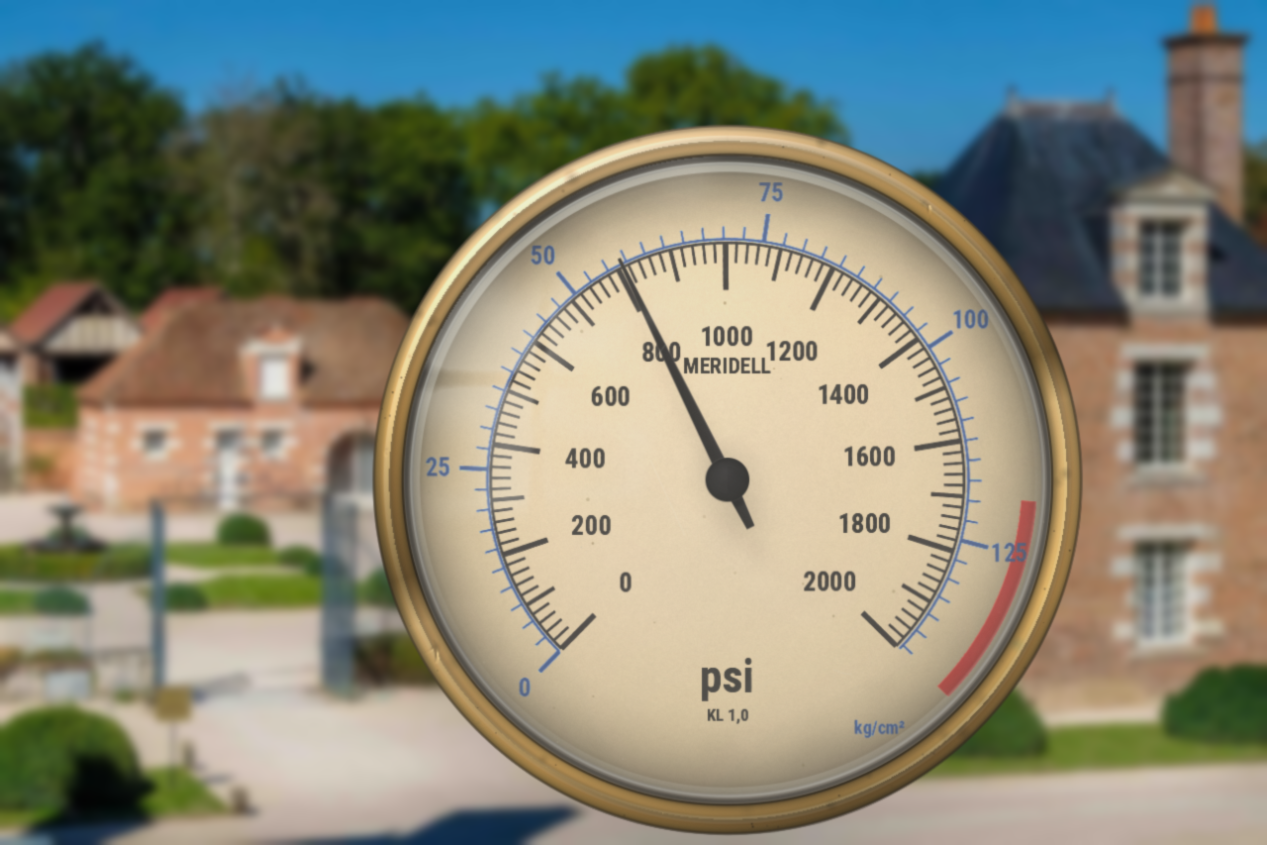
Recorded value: 810 (psi)
